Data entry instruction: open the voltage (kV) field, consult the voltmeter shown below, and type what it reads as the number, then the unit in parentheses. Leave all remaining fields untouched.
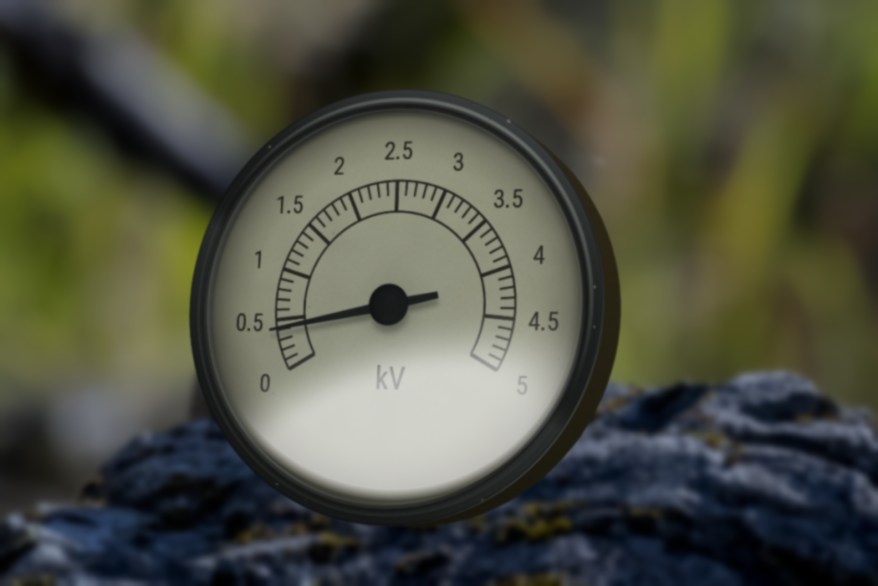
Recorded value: 0.4 (kV)
